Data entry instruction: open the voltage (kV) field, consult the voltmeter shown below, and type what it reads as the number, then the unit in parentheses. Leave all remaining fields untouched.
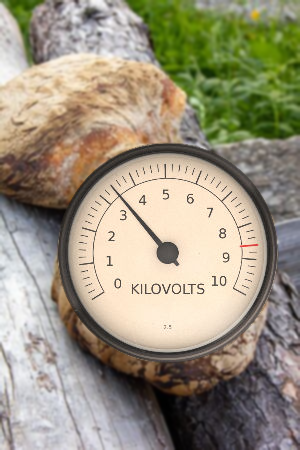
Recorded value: 3.4 (kV)
